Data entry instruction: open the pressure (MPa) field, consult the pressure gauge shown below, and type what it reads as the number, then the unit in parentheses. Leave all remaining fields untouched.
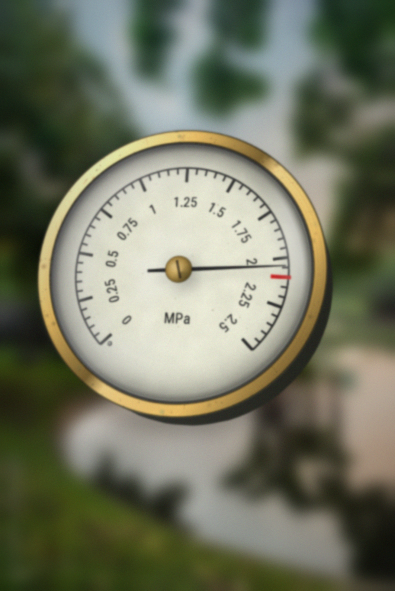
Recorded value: 2.05 (MPa)
